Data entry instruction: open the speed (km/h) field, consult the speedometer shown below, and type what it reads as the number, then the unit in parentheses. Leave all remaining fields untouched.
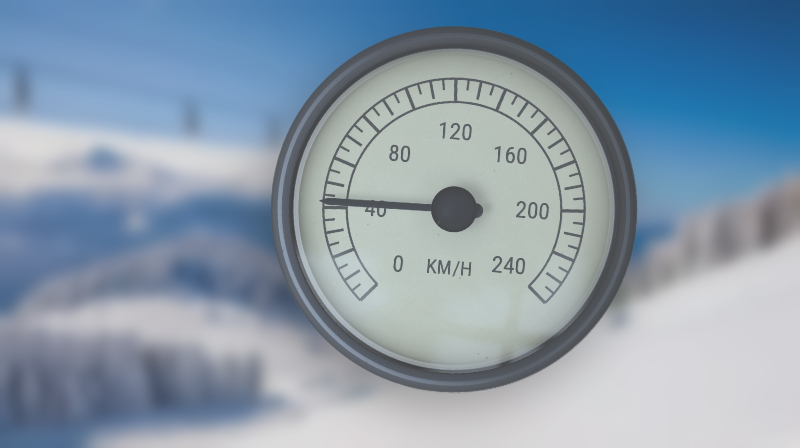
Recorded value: 42.5 (km/h)
